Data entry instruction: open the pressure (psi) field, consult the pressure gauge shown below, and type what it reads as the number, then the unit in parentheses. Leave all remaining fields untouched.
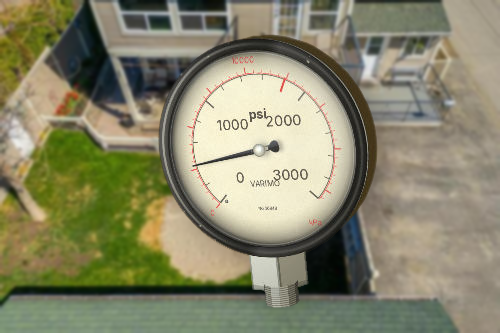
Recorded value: 400 (psi)
